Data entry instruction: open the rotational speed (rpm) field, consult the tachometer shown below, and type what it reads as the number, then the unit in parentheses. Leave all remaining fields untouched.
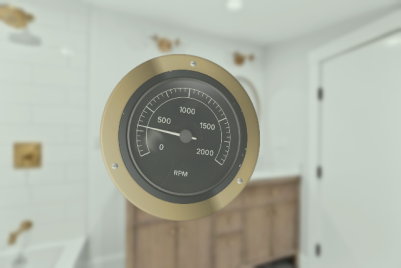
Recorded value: 300 (rpm)
